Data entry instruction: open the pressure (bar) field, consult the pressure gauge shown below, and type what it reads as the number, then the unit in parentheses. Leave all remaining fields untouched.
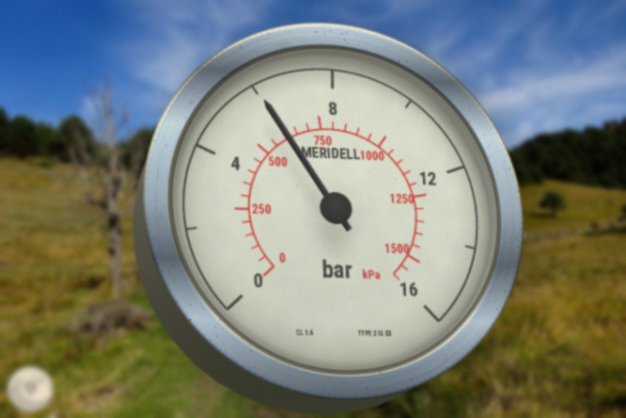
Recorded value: 6 (bar)
